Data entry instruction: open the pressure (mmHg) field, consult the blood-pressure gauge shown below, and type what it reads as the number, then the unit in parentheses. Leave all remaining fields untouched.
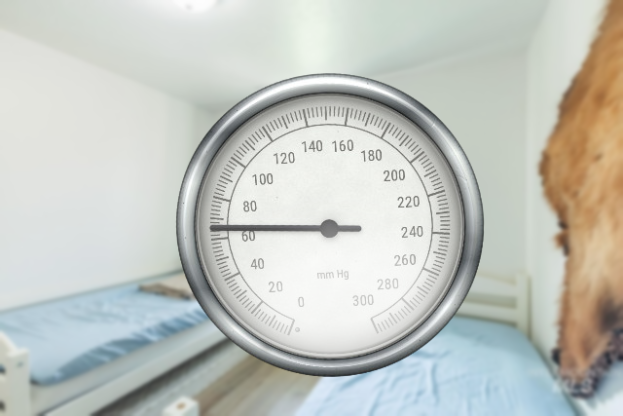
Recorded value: 66 (mmHg)
